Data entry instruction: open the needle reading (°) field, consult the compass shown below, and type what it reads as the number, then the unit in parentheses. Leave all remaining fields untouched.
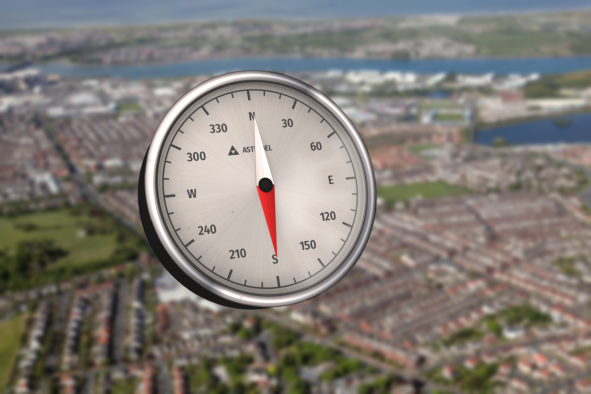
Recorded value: 180 (°)
